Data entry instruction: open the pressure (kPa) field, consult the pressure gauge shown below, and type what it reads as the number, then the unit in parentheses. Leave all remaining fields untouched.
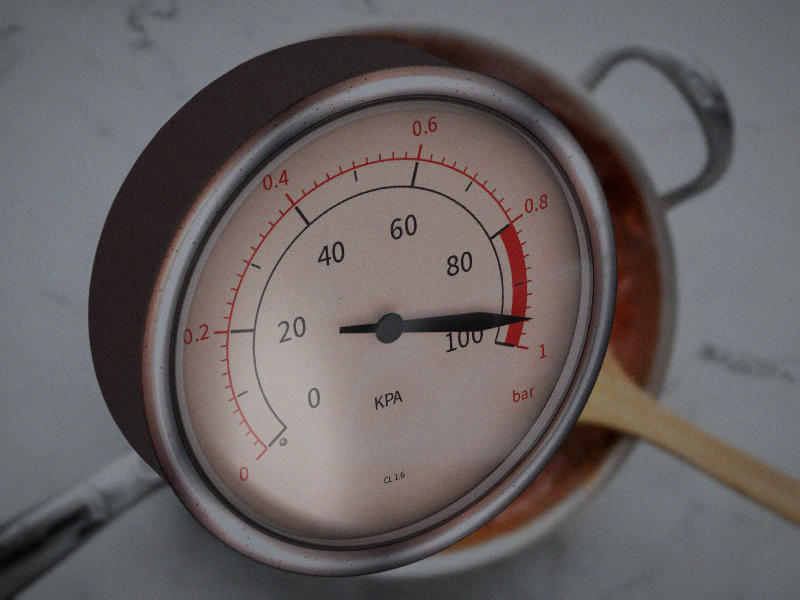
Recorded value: 95 (kPa)
